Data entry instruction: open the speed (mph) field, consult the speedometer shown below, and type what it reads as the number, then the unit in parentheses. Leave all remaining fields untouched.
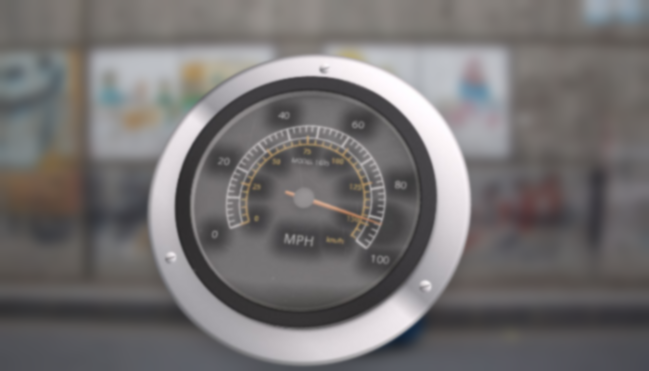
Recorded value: 92 (mph)
